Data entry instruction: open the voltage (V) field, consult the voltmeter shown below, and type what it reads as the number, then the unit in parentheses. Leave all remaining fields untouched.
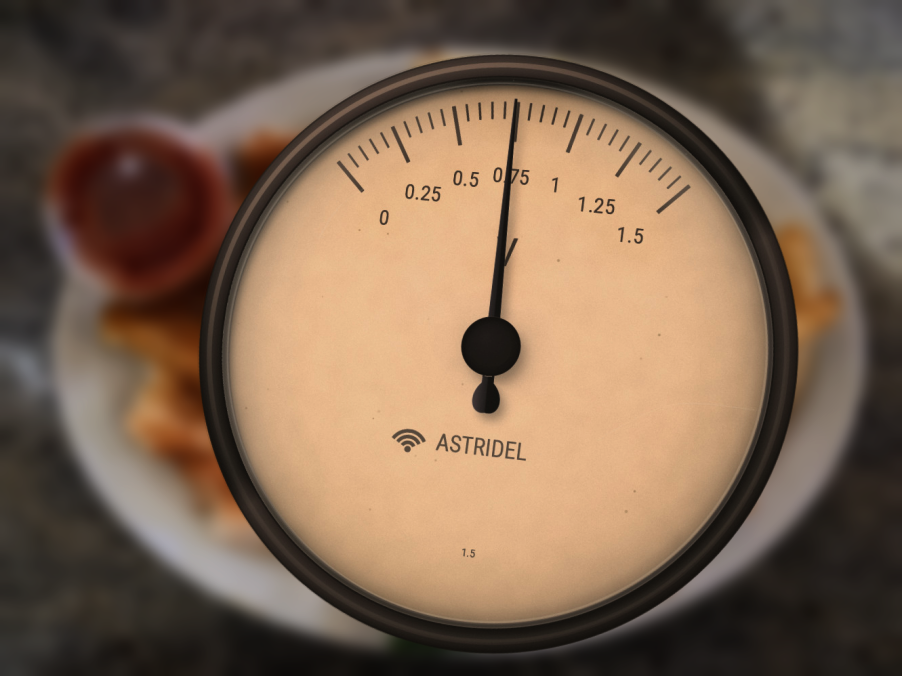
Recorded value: 0.75 (V)
